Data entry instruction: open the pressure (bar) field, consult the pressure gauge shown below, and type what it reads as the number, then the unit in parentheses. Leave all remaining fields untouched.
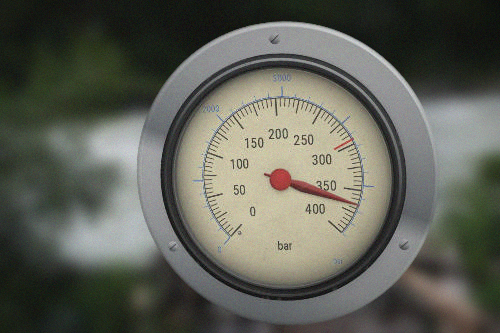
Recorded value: 365 (bar)
